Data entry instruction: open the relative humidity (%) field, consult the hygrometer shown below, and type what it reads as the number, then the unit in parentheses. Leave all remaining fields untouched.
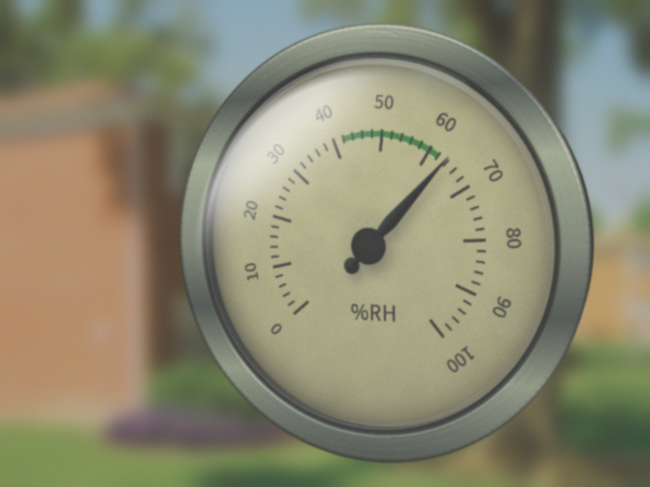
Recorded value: 64 (%)
